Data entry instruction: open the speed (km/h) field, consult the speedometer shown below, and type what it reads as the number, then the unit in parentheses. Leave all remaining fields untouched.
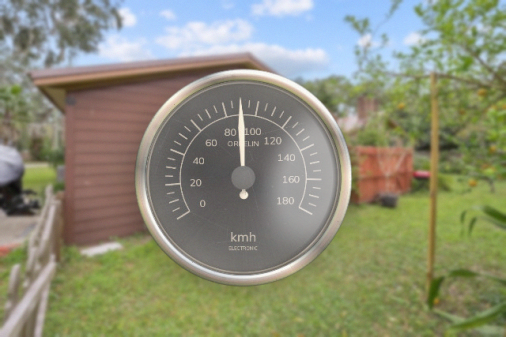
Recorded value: 90 (km/h)
